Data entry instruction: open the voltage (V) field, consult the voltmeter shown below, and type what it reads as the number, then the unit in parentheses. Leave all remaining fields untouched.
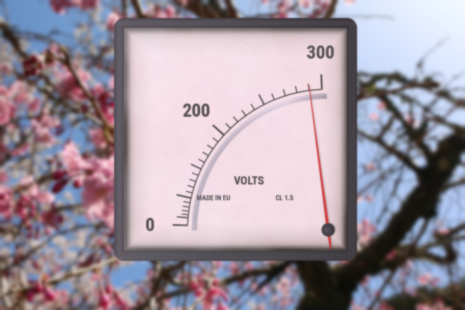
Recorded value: 290 (V)
